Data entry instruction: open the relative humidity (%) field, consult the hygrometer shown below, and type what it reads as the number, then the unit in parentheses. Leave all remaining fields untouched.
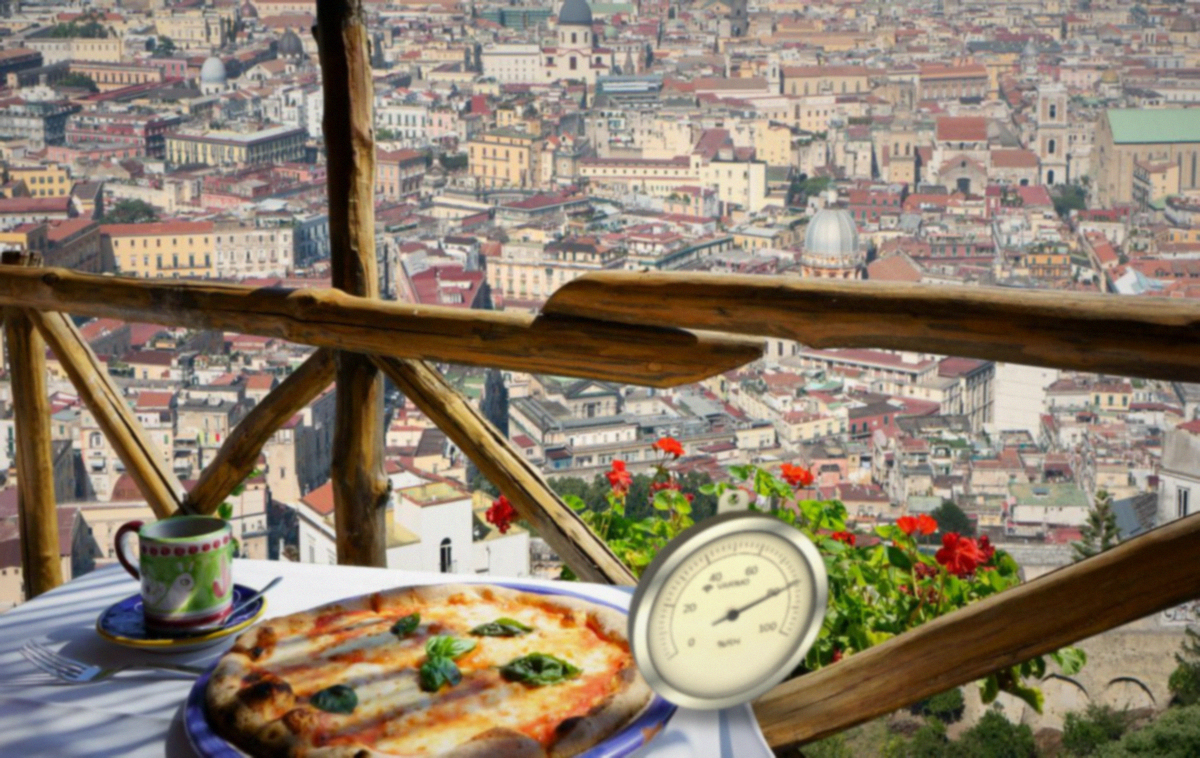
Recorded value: 80 (%)
